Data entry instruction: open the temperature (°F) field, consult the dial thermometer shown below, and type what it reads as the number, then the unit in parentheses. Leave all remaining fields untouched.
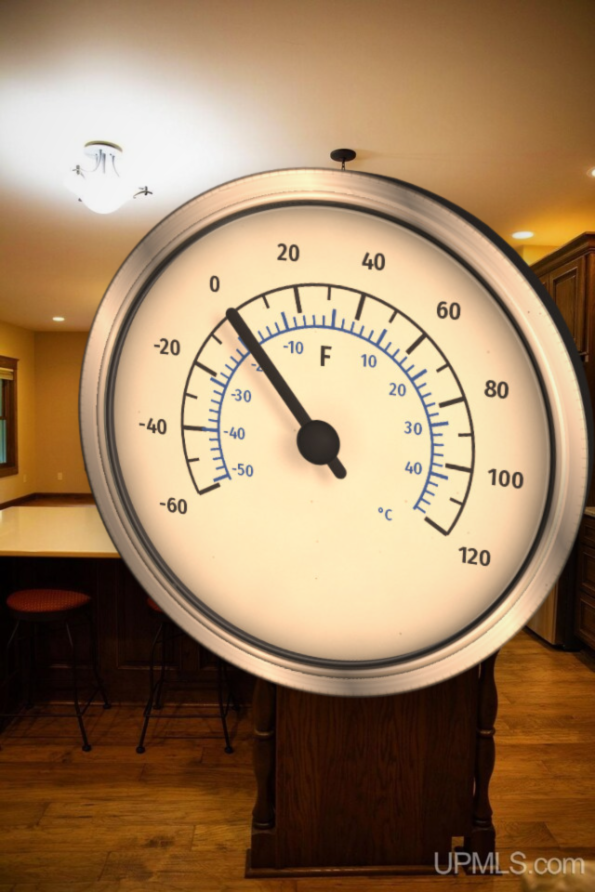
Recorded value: 0 (°F)
